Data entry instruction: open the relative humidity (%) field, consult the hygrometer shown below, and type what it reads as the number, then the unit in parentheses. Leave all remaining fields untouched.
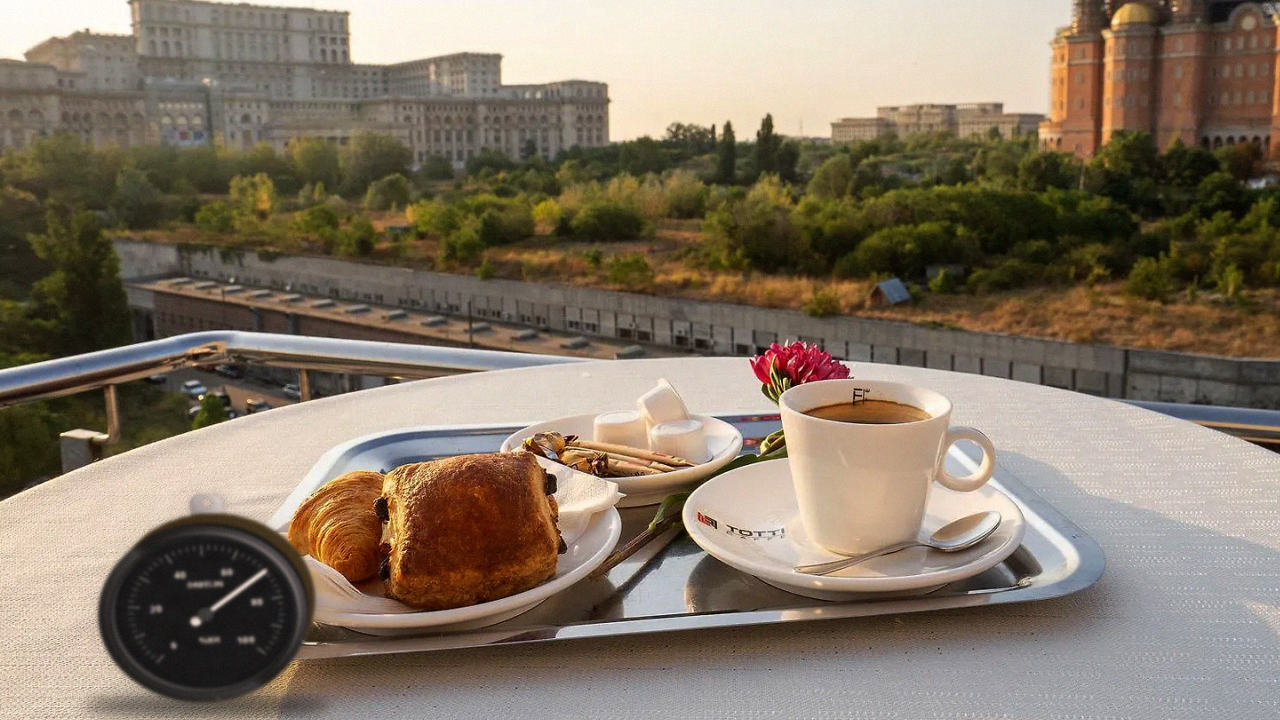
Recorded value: 70 (%)
